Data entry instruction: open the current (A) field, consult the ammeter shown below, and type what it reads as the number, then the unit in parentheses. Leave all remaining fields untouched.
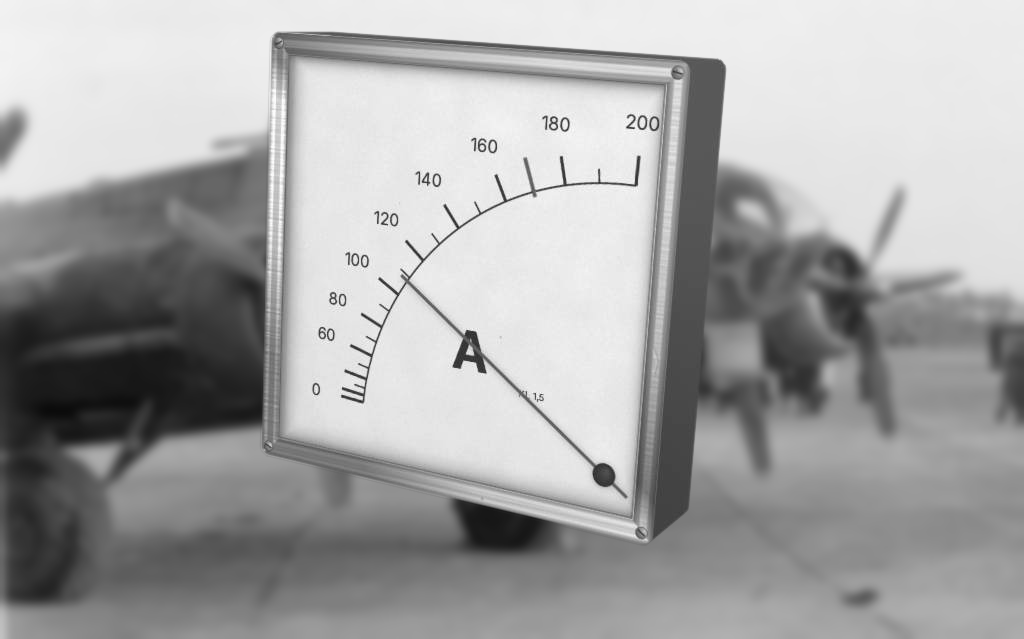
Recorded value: 110 (A)
